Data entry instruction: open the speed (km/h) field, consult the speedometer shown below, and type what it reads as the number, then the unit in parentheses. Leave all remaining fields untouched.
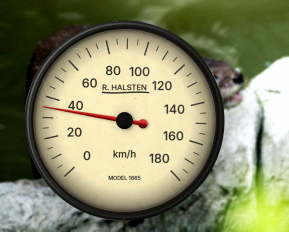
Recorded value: 35 (km/h)
